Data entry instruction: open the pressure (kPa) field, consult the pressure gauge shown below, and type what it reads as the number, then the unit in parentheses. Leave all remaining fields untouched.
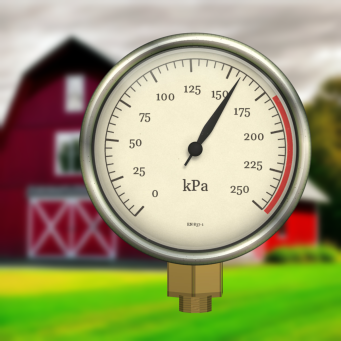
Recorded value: 157.5 (kPa)
